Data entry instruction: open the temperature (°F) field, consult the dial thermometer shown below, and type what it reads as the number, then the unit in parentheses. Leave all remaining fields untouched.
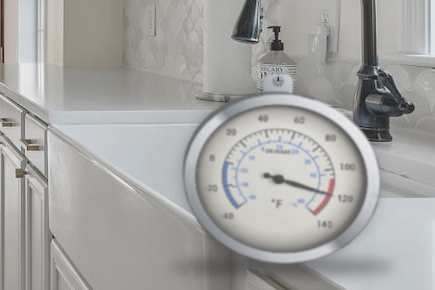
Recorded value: 120 (°F)
